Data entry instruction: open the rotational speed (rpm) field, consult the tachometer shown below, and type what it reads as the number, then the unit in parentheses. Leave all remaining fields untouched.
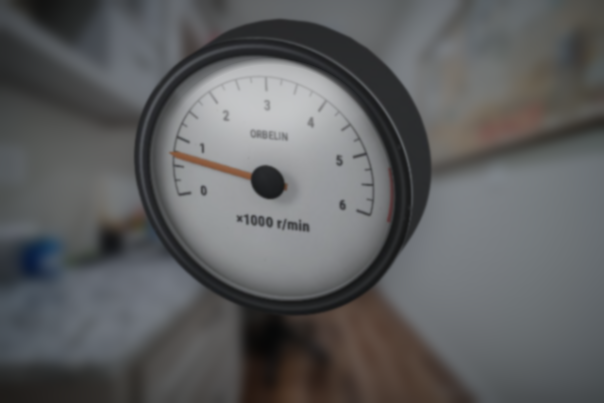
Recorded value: 750 (rpm)
